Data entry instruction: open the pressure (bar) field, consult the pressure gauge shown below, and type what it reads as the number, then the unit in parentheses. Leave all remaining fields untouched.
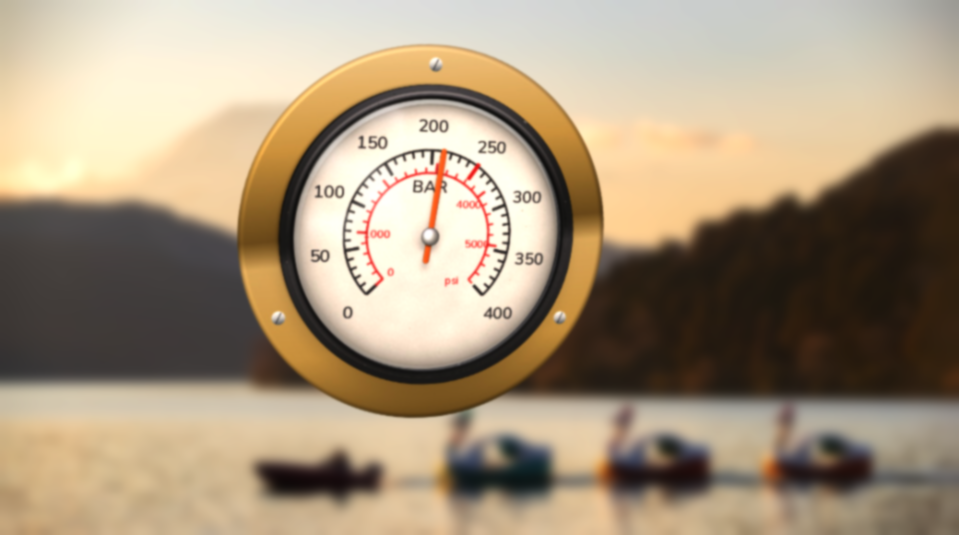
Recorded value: 210 (bar)
